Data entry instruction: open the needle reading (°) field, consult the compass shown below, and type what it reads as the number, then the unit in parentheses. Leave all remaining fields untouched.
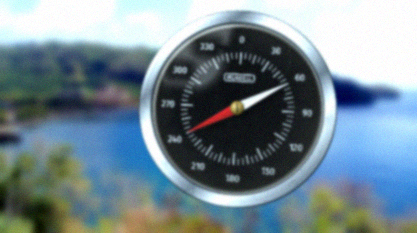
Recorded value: 240 (°)
